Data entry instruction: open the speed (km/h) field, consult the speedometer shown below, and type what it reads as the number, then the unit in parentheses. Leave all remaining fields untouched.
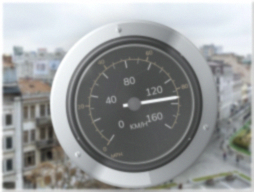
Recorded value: 135 (km/h)
